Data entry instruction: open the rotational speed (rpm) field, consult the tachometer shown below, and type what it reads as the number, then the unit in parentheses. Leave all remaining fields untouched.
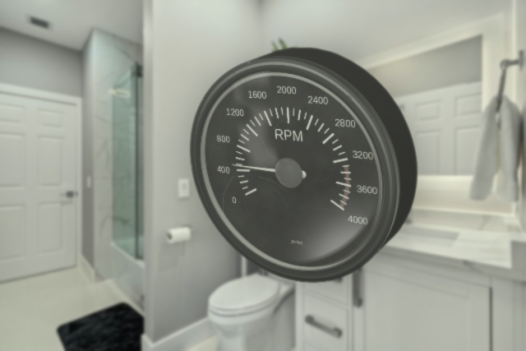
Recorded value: 500 (rpm)
